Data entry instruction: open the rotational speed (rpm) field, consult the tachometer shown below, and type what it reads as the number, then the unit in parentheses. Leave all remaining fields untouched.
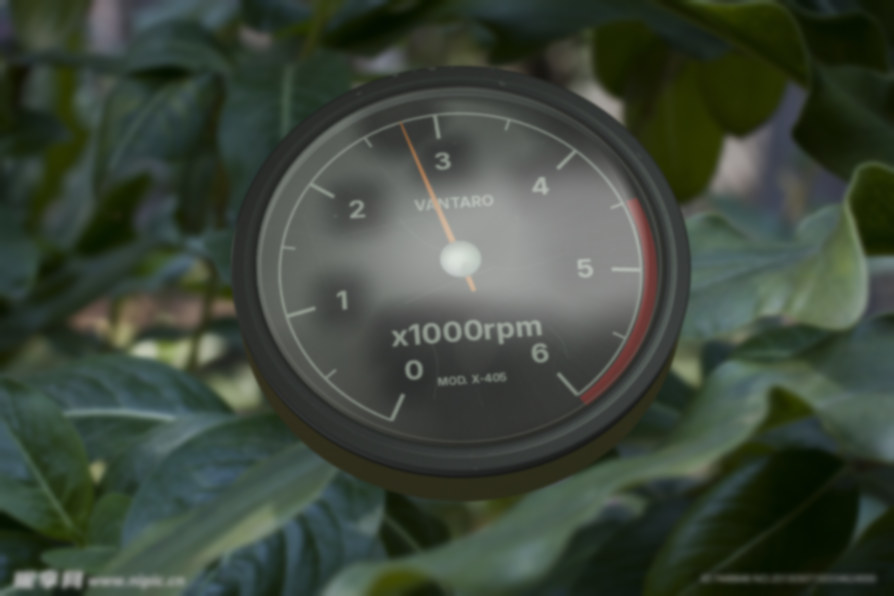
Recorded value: 2750 (rpm)
